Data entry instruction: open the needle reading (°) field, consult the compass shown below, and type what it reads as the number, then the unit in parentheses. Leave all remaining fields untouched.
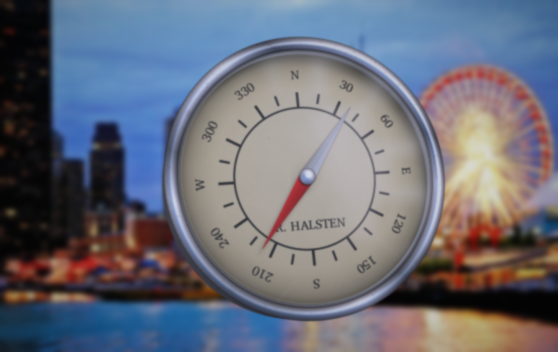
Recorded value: 217.5 (°)
